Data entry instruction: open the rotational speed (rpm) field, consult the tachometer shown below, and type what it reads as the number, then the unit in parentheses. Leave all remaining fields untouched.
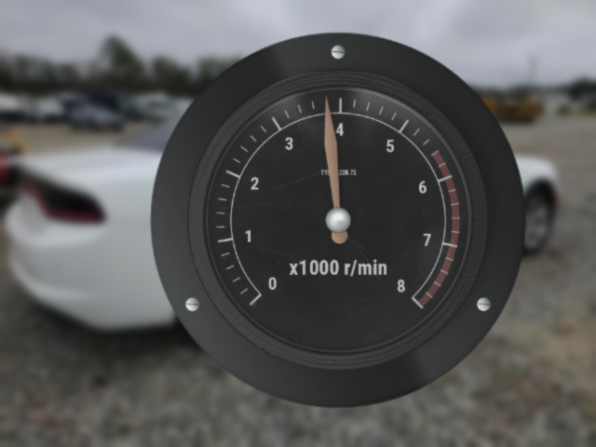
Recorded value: 3800 (rpm)
